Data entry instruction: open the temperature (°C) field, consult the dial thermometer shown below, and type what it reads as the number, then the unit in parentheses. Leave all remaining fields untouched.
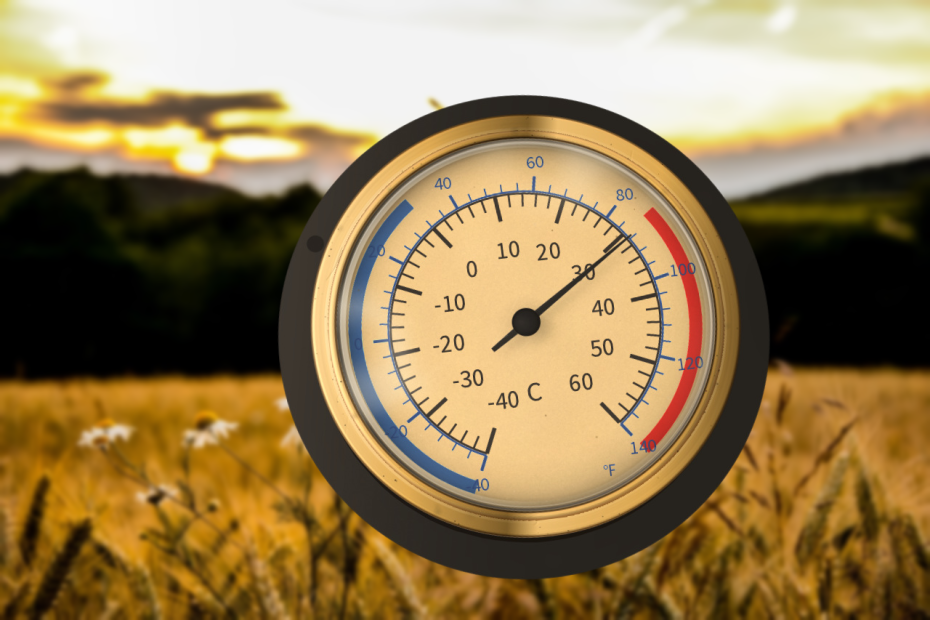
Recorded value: 31 (°C)
